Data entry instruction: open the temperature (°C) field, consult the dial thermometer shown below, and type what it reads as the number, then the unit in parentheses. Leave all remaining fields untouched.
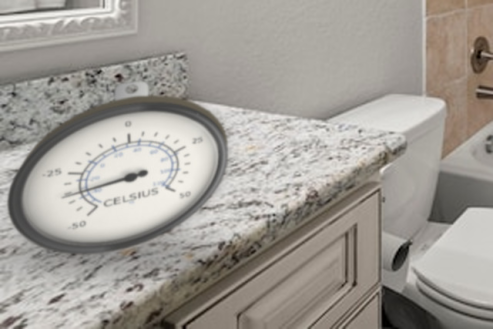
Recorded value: -35 (°C)
